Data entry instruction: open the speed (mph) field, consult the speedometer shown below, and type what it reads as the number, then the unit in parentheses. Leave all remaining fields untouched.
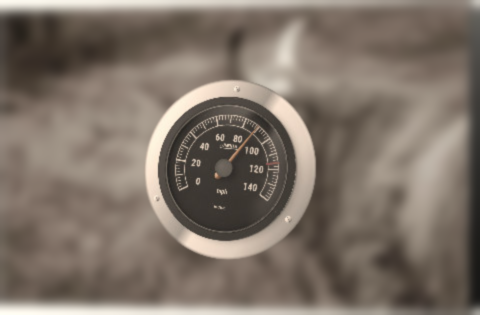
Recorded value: 90 (mph)
